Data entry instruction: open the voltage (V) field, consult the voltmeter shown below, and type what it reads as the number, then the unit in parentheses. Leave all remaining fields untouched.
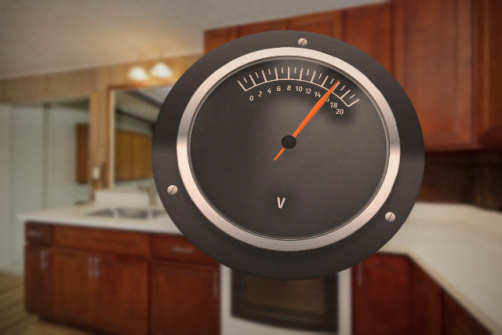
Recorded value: 16 (V)
